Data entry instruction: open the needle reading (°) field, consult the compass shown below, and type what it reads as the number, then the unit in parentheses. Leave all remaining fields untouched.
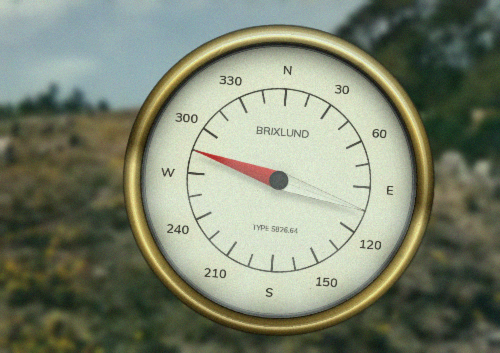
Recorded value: 285 (°)
